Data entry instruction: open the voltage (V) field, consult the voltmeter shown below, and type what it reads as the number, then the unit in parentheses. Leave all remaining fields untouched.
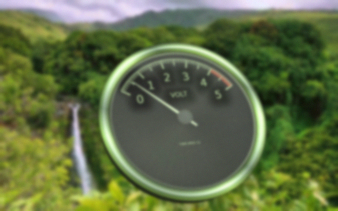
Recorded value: 0.5 (V)
